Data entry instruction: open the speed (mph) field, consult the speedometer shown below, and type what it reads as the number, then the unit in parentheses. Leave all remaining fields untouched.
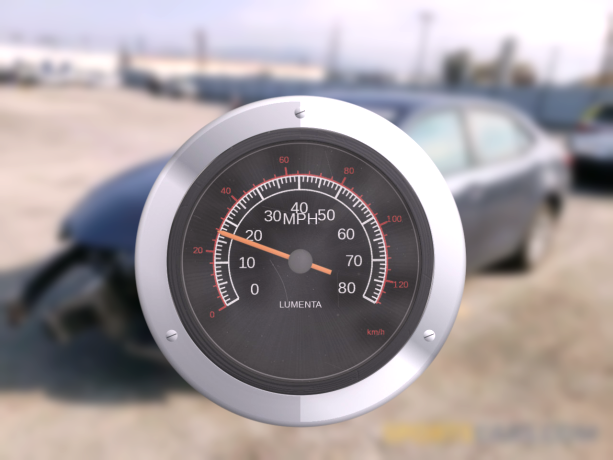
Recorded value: 17 (mph)
